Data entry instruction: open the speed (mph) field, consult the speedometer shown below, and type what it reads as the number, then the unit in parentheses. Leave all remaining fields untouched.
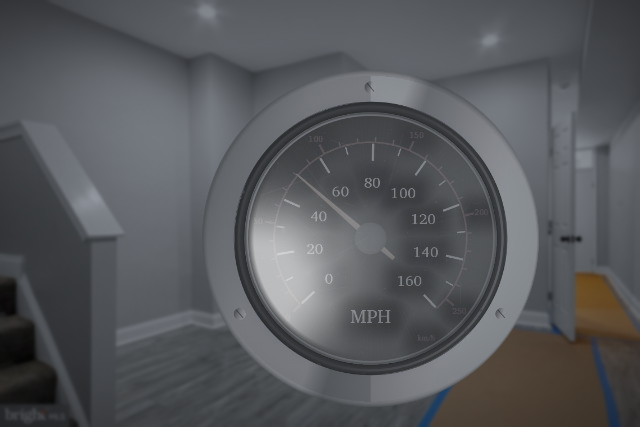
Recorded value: 50 (mph)
